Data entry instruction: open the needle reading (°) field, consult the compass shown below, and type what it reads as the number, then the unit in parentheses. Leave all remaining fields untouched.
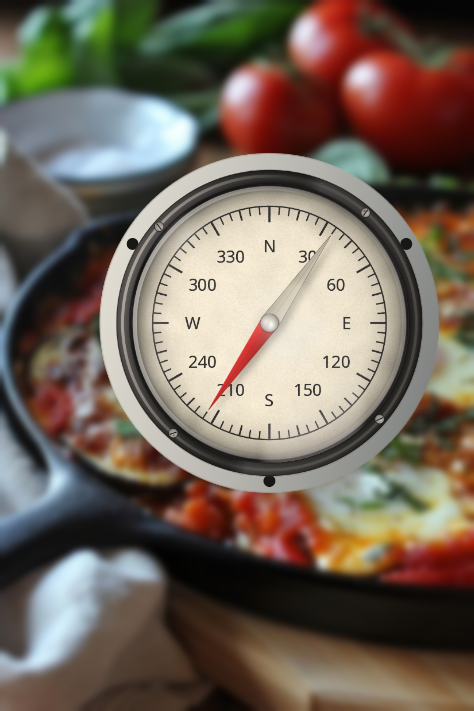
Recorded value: 215 (°)
